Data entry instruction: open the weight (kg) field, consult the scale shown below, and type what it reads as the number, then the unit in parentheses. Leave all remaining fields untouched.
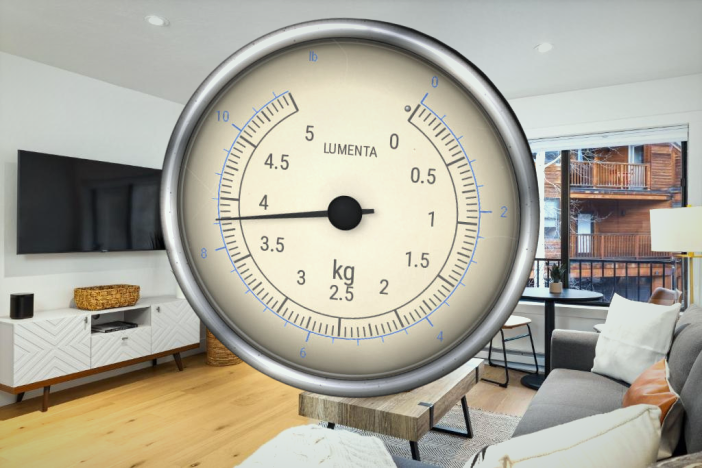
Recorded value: 3.85 (kg)
